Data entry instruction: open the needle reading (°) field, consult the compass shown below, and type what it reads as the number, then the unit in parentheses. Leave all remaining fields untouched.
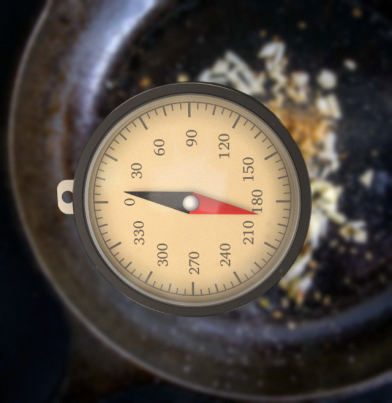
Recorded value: 190 (°)
